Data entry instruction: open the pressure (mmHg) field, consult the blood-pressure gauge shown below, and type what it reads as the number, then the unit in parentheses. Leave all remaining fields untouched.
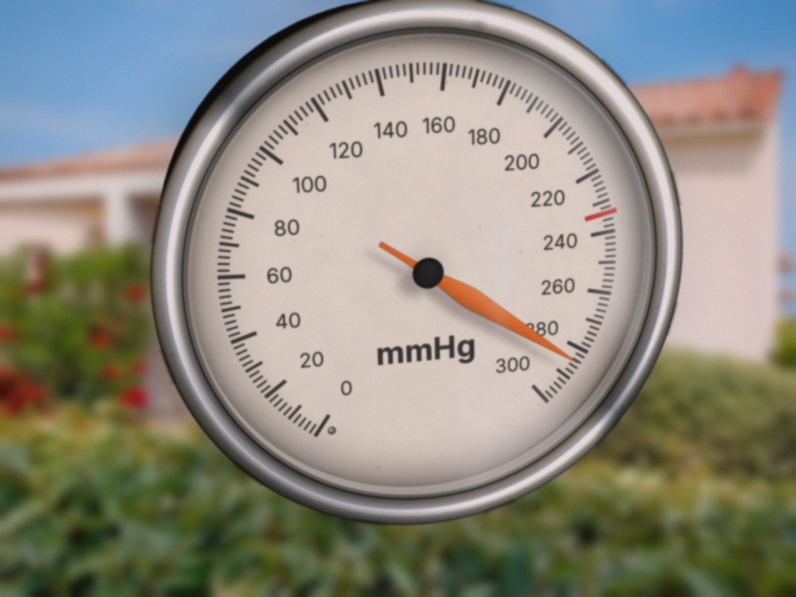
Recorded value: 284 (mmHg)
